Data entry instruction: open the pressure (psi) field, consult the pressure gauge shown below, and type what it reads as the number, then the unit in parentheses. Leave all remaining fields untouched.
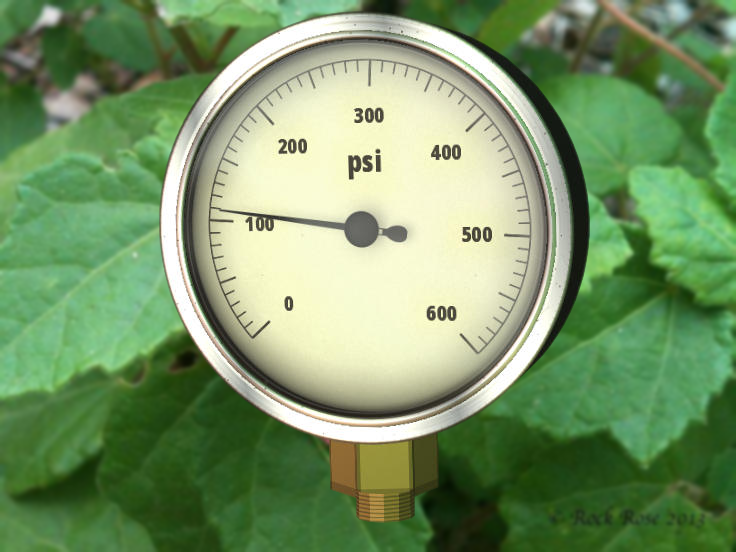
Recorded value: 110 (psi)
